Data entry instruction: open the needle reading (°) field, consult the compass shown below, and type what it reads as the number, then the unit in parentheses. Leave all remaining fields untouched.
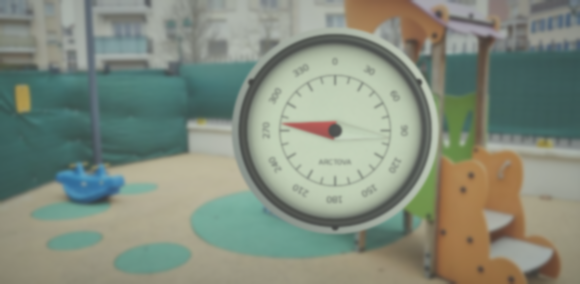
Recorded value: 277.5 (°)
